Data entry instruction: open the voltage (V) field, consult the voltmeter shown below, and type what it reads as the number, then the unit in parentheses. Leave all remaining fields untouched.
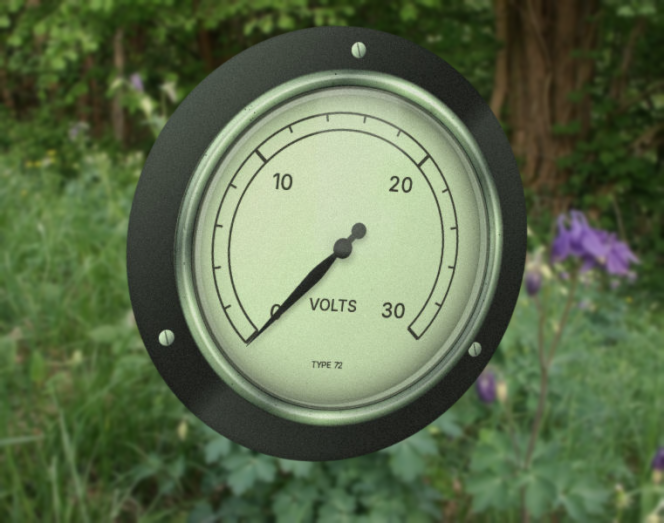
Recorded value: 0 (V)
